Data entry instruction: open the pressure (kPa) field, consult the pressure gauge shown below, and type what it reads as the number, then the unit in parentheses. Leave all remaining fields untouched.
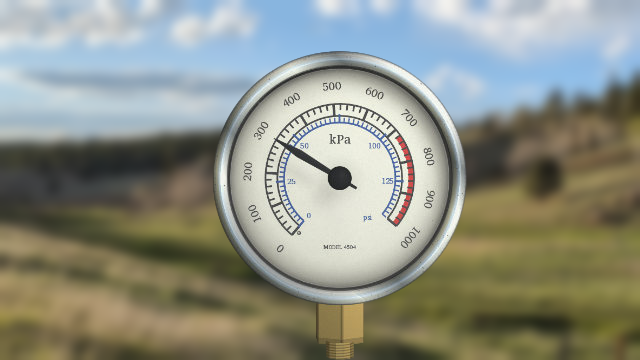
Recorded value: 300 (kPa)
